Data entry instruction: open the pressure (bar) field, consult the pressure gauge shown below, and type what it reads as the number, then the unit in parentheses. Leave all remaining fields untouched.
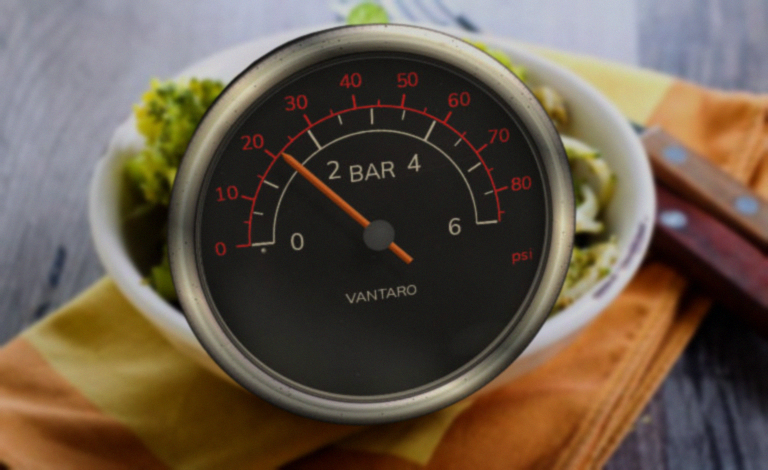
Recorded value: 1.5 (bar)
